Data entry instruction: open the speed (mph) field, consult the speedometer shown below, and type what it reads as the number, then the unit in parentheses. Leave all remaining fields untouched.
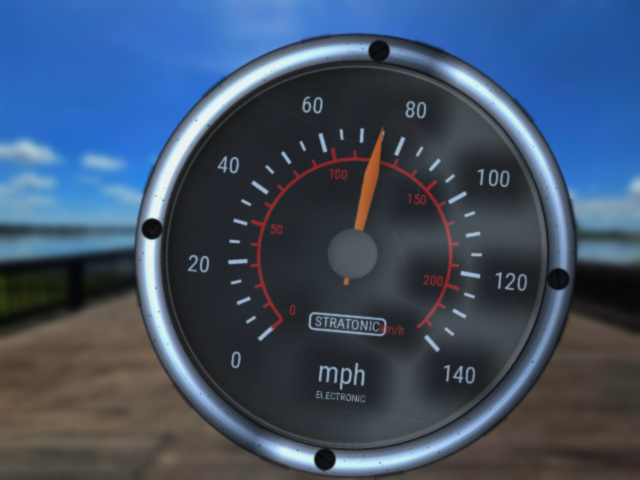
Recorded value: 75 (mph)
